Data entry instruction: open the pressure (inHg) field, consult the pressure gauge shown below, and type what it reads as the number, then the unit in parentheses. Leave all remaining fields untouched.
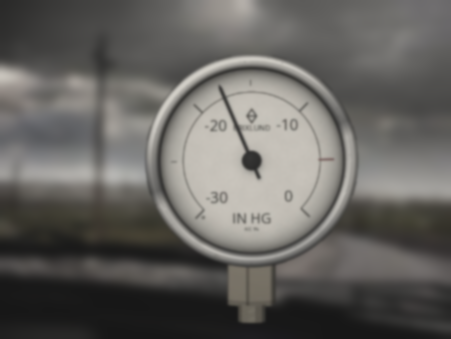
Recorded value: -17.5 (inHg)
